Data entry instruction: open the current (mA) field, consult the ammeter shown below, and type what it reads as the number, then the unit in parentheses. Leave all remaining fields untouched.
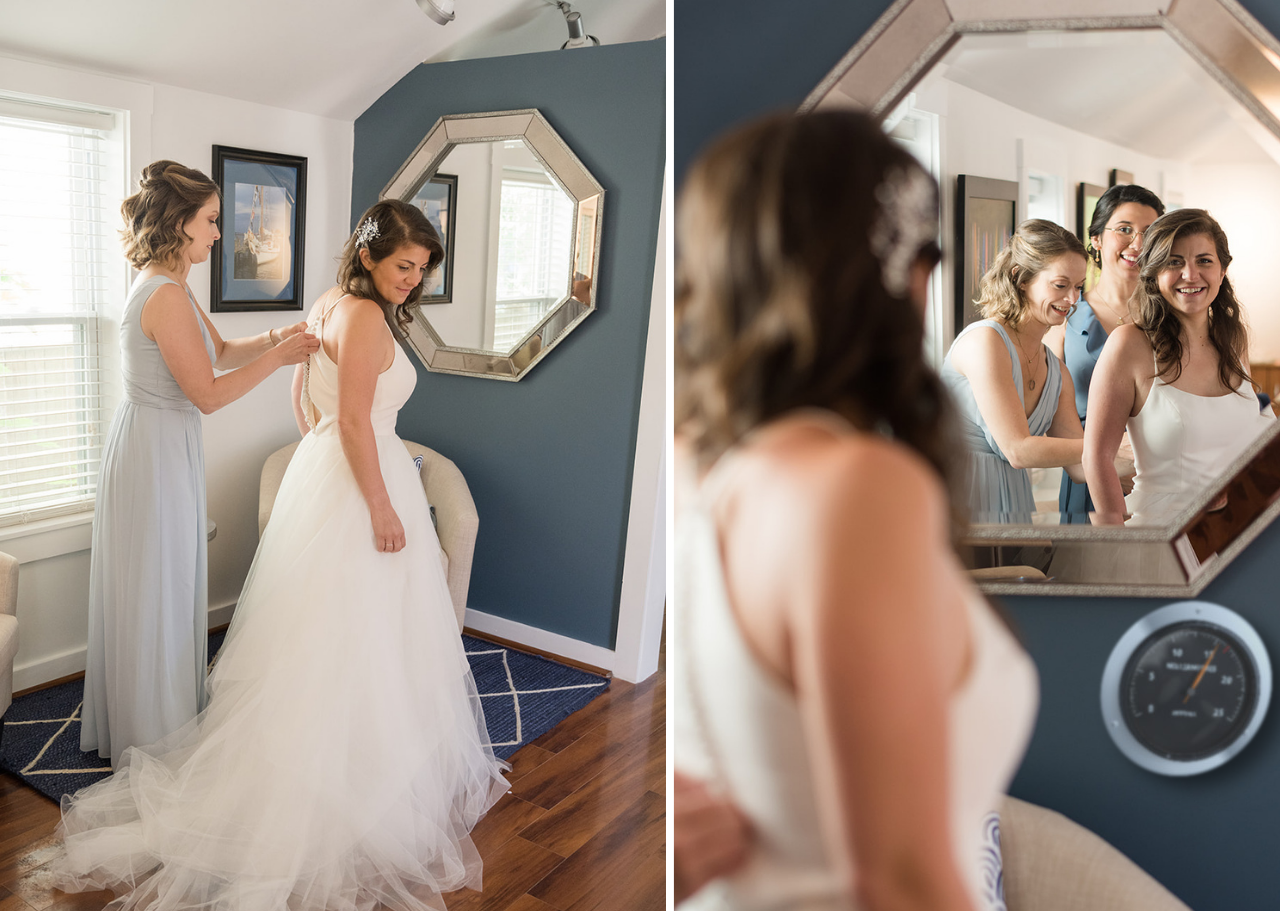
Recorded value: 15 (mA)
